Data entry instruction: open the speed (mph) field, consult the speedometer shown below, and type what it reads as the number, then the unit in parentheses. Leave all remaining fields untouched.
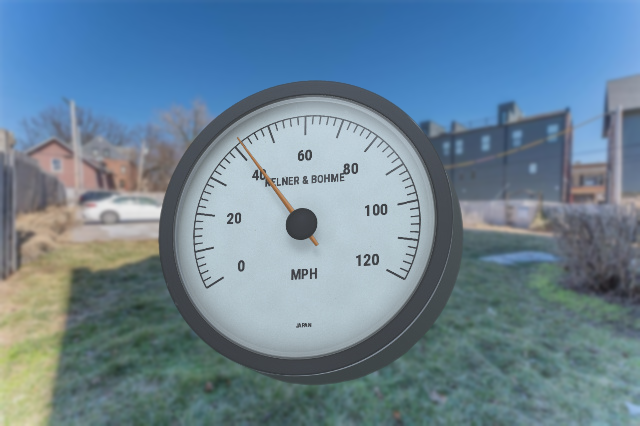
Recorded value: 42 (mph)
